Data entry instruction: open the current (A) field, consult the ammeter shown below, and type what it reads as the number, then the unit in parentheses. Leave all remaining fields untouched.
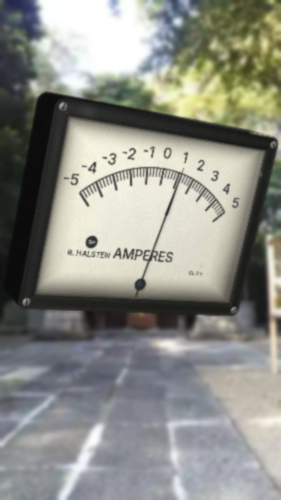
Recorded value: 1 (A)
